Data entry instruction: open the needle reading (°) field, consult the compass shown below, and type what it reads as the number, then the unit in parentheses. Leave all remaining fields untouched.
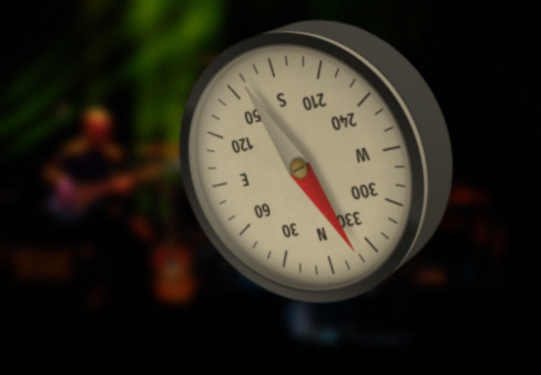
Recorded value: 340 (°)
